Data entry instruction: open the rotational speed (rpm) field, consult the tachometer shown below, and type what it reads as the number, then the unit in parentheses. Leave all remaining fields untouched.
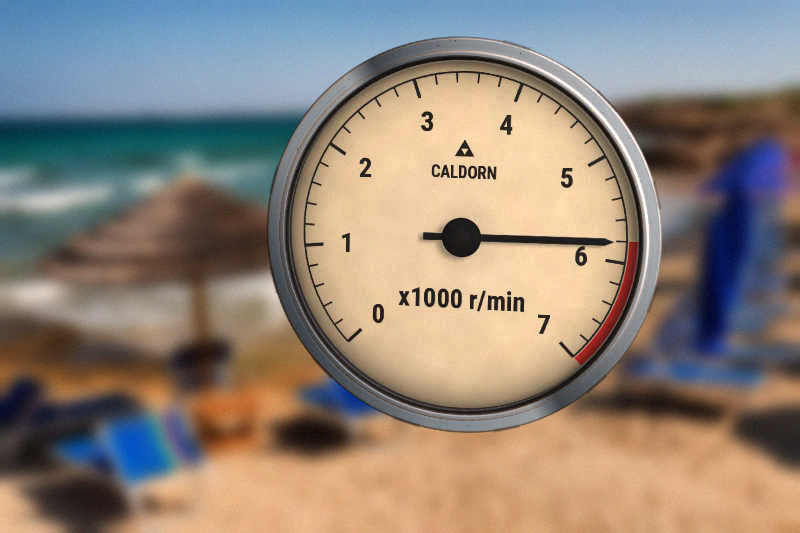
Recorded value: 5800 (rpm)
